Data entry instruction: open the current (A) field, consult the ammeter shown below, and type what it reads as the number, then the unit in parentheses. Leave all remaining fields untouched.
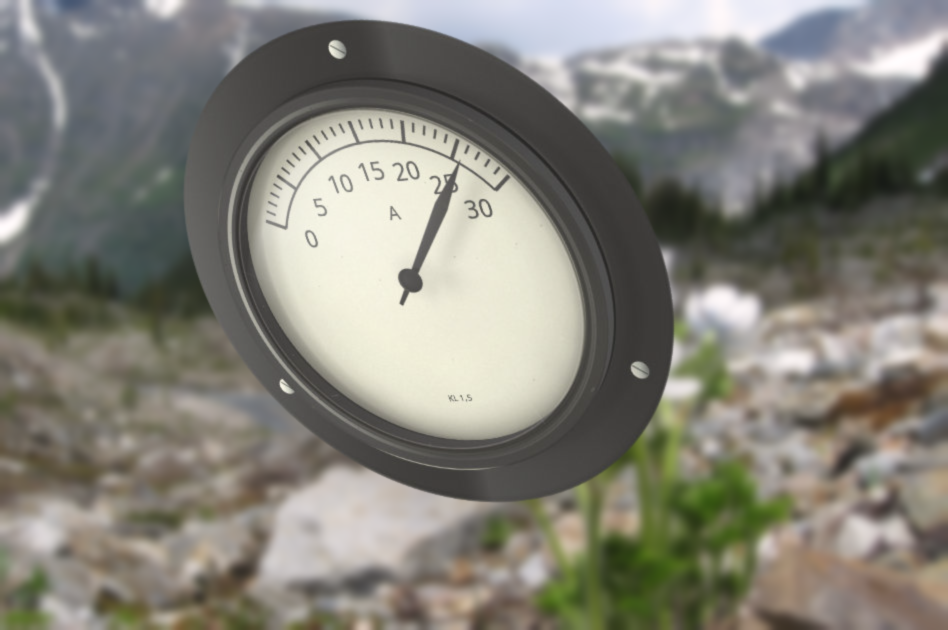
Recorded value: 26 (A)
